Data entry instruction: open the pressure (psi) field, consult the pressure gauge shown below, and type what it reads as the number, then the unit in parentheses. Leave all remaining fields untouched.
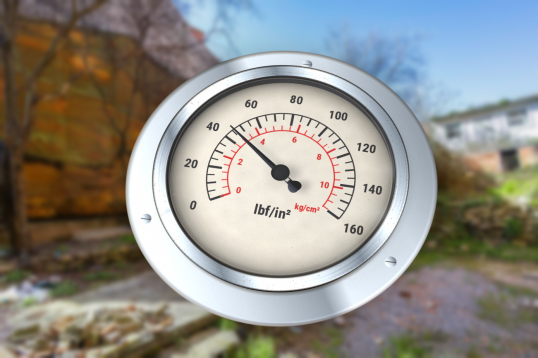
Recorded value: 45 (psi)
